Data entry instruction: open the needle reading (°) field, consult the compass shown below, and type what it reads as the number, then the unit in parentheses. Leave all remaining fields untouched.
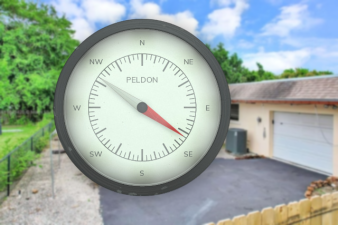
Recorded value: 125 (°)
